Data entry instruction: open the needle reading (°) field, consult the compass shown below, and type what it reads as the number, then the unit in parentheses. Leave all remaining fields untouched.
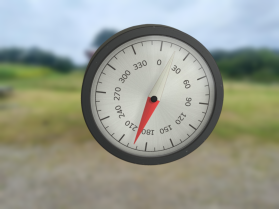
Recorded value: 195 (°)
